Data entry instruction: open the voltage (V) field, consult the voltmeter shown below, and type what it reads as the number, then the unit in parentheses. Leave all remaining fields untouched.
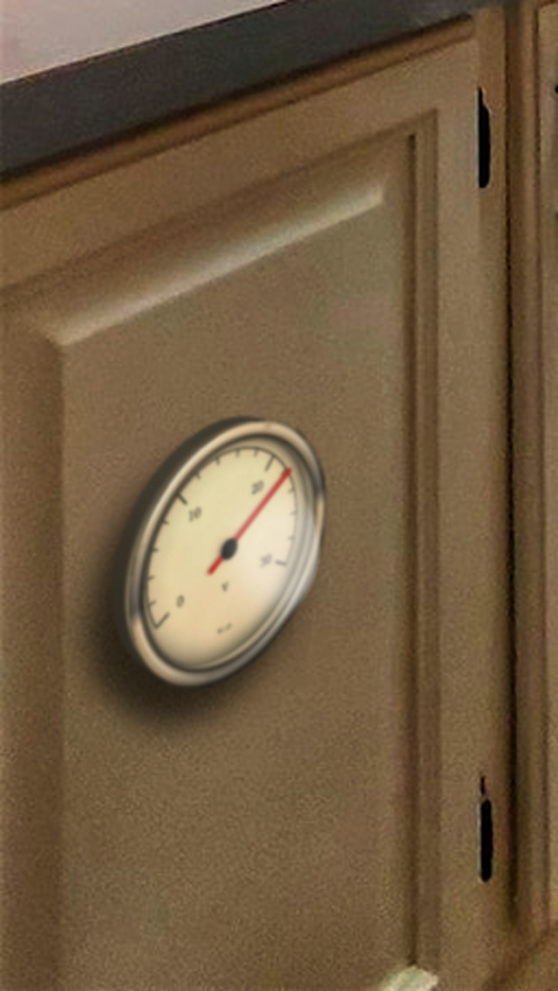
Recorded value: 22 (V)
